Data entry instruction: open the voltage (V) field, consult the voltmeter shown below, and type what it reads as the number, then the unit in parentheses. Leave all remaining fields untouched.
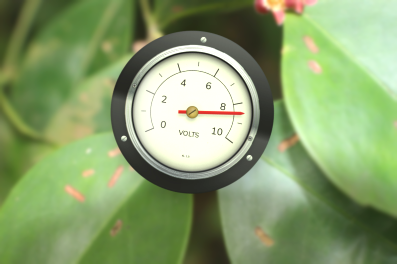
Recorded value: 8.5 (V)
